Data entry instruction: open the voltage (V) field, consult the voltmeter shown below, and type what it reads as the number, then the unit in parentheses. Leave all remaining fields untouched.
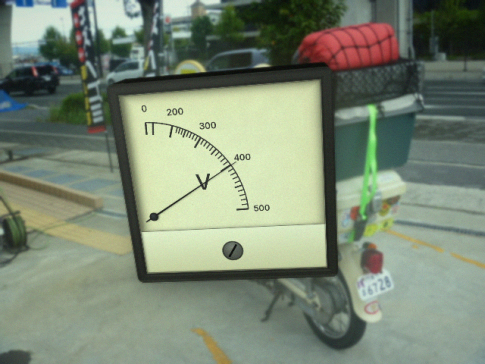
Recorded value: 400 (V)
